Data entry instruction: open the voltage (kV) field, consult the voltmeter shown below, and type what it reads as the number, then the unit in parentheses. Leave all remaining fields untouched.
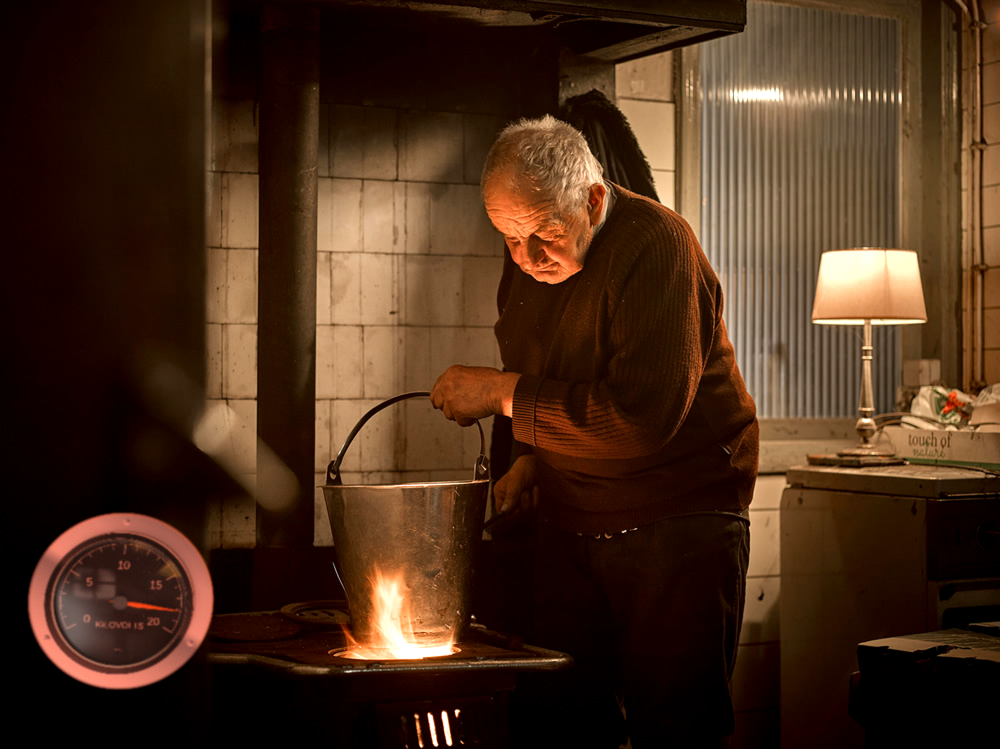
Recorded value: 18 (kV)
